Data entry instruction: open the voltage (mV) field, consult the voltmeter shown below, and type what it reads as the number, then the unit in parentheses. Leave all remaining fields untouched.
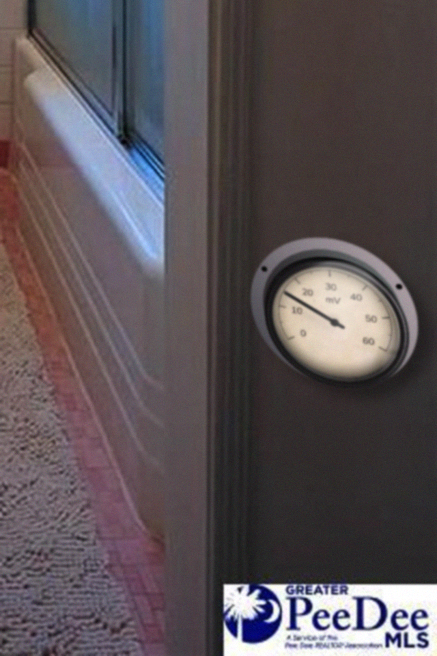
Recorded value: 15 (mV)
